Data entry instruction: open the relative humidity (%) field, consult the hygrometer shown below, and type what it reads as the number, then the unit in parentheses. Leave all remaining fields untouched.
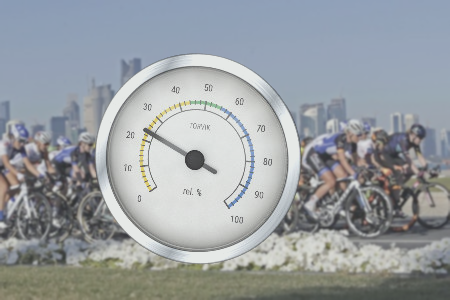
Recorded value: 24 (%)
